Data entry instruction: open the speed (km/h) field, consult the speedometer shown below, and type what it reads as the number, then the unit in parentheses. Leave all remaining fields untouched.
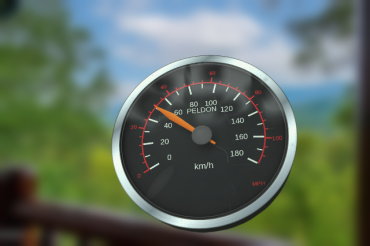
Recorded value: 50 (km/h)
